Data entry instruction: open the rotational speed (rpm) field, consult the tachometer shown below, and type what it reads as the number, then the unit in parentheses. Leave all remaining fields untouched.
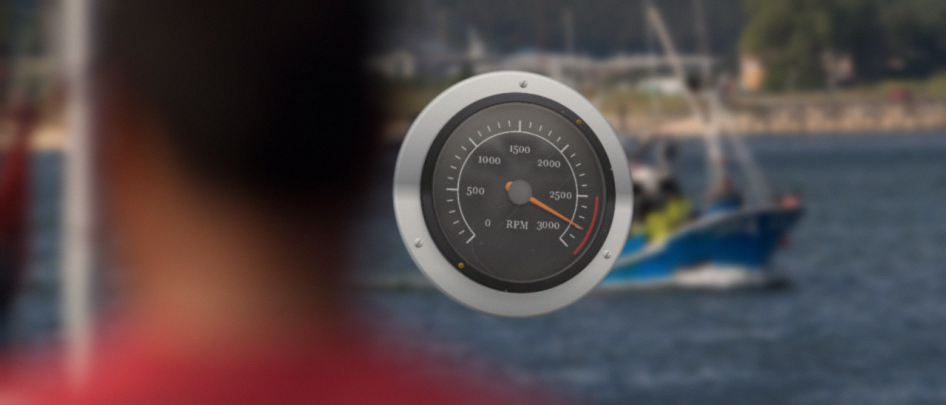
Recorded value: 2800 (rpm)
